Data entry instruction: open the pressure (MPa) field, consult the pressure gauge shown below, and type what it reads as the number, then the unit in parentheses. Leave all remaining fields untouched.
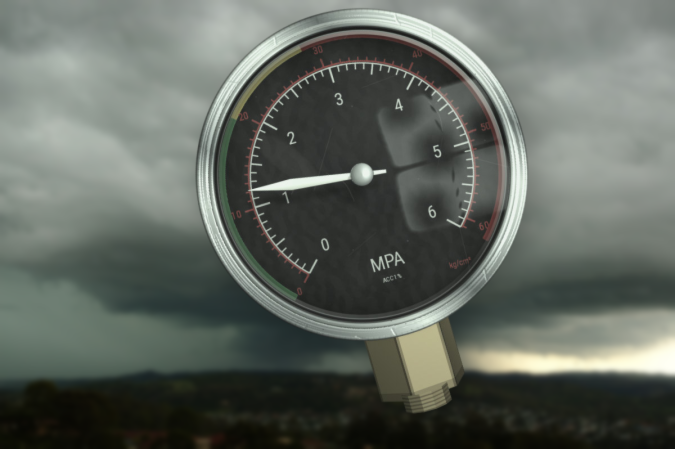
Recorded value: 1.2 (MPa)
